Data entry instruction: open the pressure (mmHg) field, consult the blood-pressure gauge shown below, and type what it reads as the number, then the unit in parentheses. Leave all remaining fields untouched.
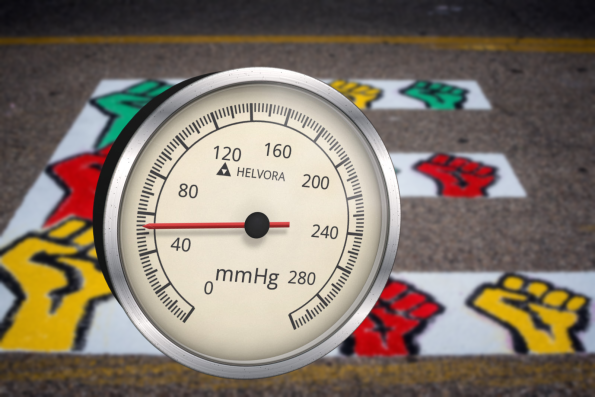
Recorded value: 54 (mmHg)
